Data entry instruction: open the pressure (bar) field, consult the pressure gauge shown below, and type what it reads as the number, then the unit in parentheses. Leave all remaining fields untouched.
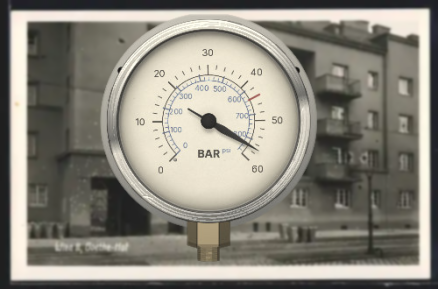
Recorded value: 57 (bar)
